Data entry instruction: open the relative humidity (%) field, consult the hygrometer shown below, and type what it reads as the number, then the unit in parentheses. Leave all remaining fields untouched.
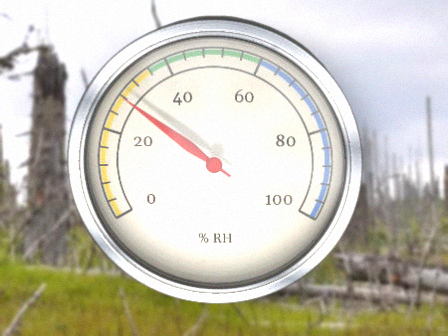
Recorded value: 28 (%)
